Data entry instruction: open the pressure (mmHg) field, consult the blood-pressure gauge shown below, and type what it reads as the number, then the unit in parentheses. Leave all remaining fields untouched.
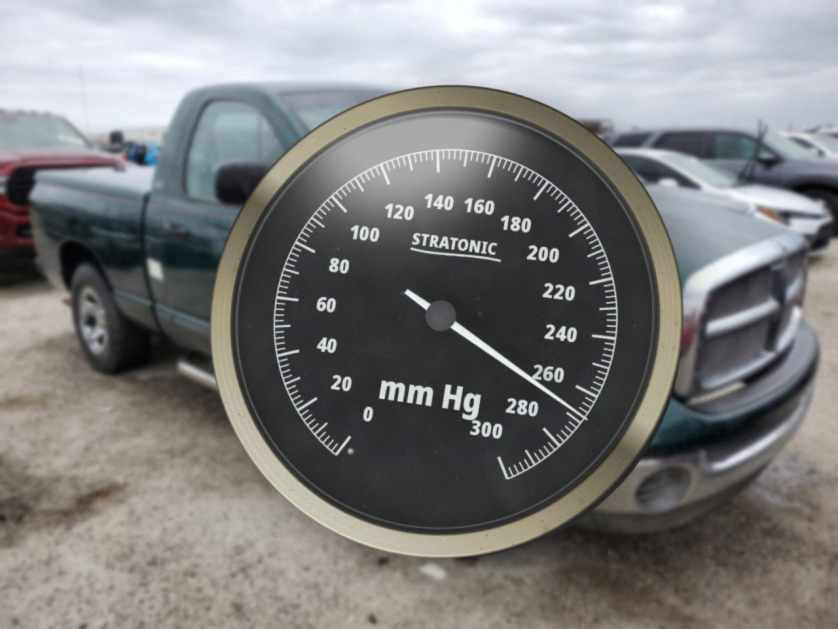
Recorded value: 268 (mmHg)
